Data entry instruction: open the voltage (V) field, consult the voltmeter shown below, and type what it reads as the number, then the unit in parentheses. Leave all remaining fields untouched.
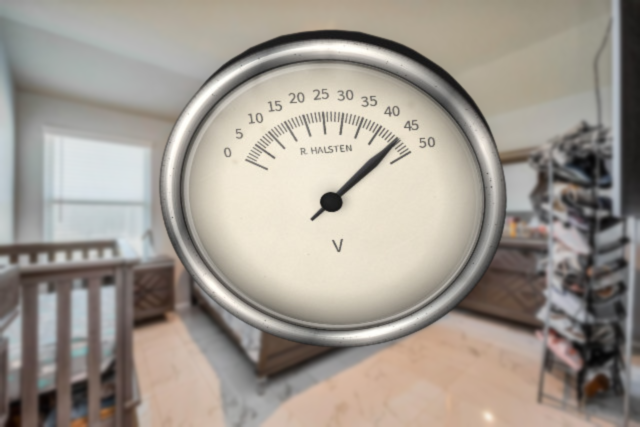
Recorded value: 45 (V)
